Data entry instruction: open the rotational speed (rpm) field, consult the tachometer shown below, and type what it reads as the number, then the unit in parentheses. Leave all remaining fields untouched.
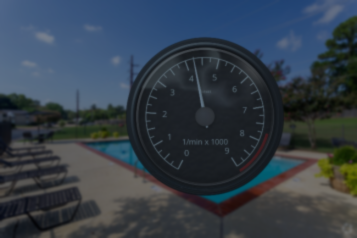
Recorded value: 4250 (rpm)
